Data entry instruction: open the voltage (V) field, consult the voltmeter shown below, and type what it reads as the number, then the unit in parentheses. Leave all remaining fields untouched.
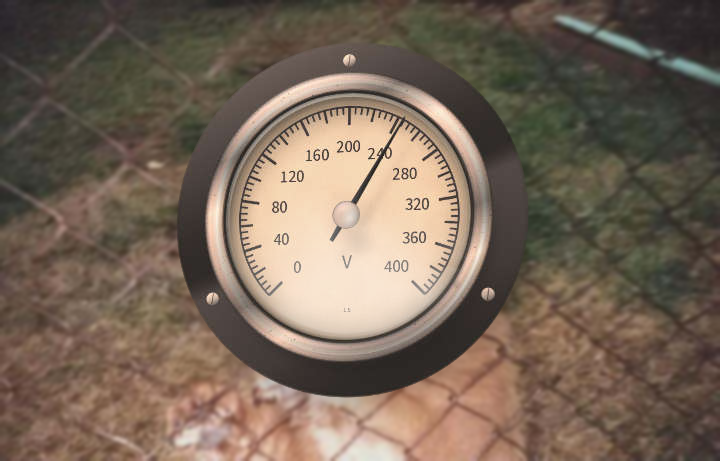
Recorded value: 245 (V)
